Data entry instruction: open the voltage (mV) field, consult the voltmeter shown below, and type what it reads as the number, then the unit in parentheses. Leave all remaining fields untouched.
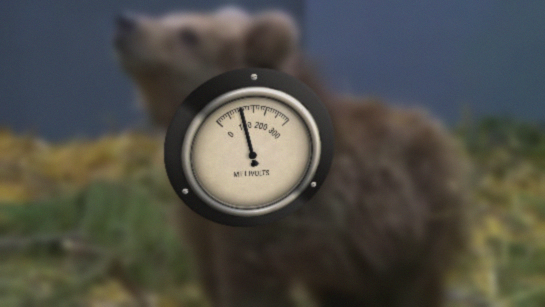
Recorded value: 100 (mV)
